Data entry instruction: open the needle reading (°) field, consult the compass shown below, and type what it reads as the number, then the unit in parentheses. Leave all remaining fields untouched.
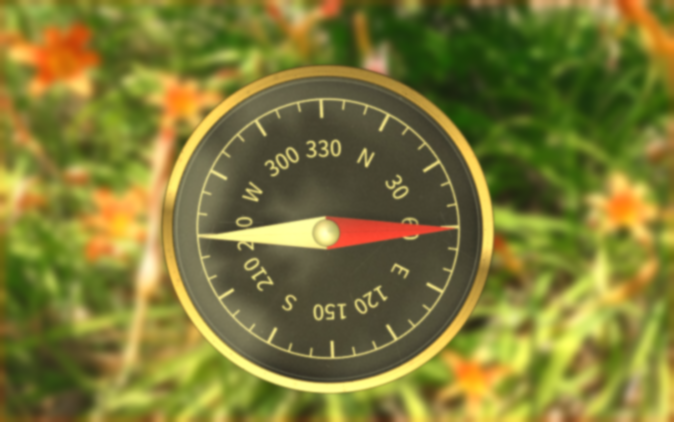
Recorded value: 60 (°)
